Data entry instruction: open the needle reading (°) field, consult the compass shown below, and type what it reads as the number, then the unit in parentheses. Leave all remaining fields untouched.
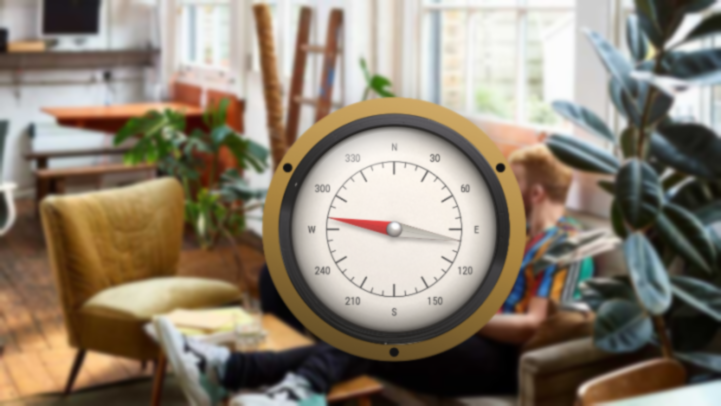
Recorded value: 280 (°)
